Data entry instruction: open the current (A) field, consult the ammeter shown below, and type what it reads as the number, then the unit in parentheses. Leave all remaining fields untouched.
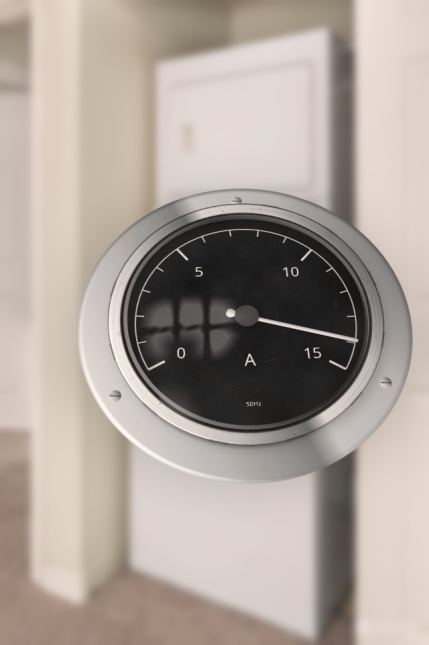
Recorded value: 14 (A)
